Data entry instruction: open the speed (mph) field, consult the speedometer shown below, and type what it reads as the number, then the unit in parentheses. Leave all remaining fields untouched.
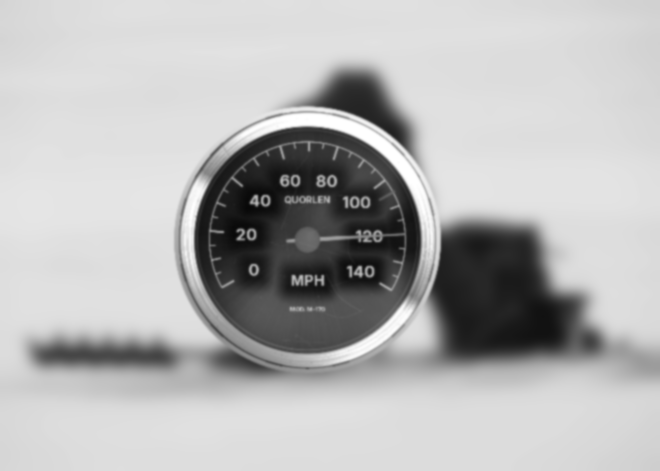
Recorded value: 120 (mph)
